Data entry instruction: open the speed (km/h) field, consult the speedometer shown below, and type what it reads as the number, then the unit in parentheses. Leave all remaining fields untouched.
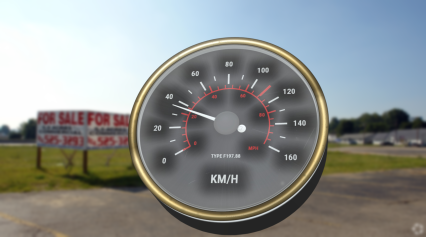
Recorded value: 35 (km/h)
